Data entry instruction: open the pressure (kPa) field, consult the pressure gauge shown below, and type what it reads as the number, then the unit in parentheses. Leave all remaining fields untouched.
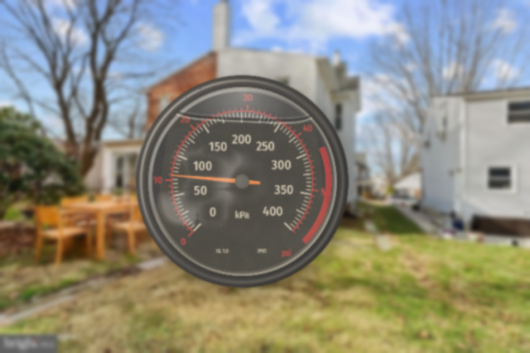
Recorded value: 75 (kPa)
